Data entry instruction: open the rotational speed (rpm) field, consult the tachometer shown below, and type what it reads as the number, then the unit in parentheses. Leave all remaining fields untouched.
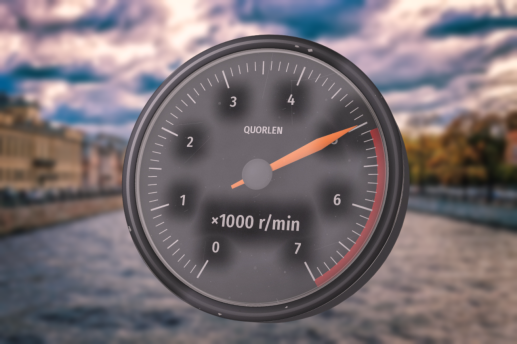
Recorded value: 5000 (rpm)
